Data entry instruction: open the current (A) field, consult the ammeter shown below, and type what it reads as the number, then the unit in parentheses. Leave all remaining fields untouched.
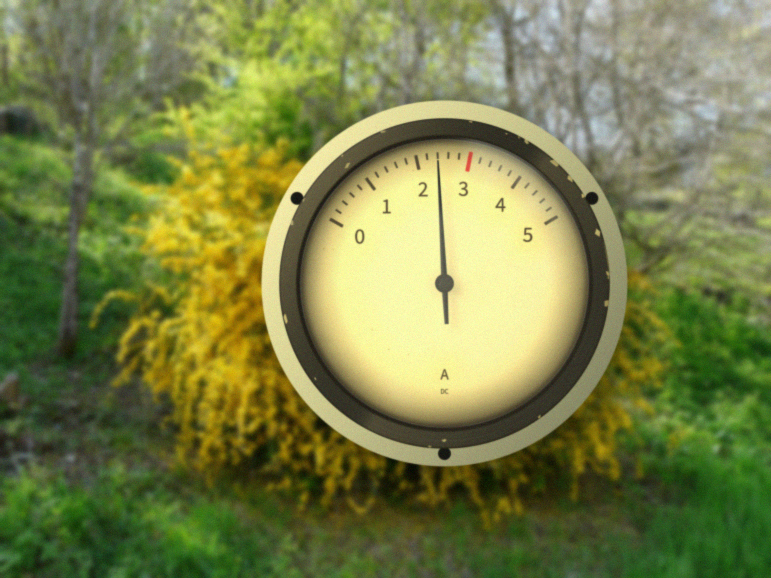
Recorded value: 2.4 (A)
